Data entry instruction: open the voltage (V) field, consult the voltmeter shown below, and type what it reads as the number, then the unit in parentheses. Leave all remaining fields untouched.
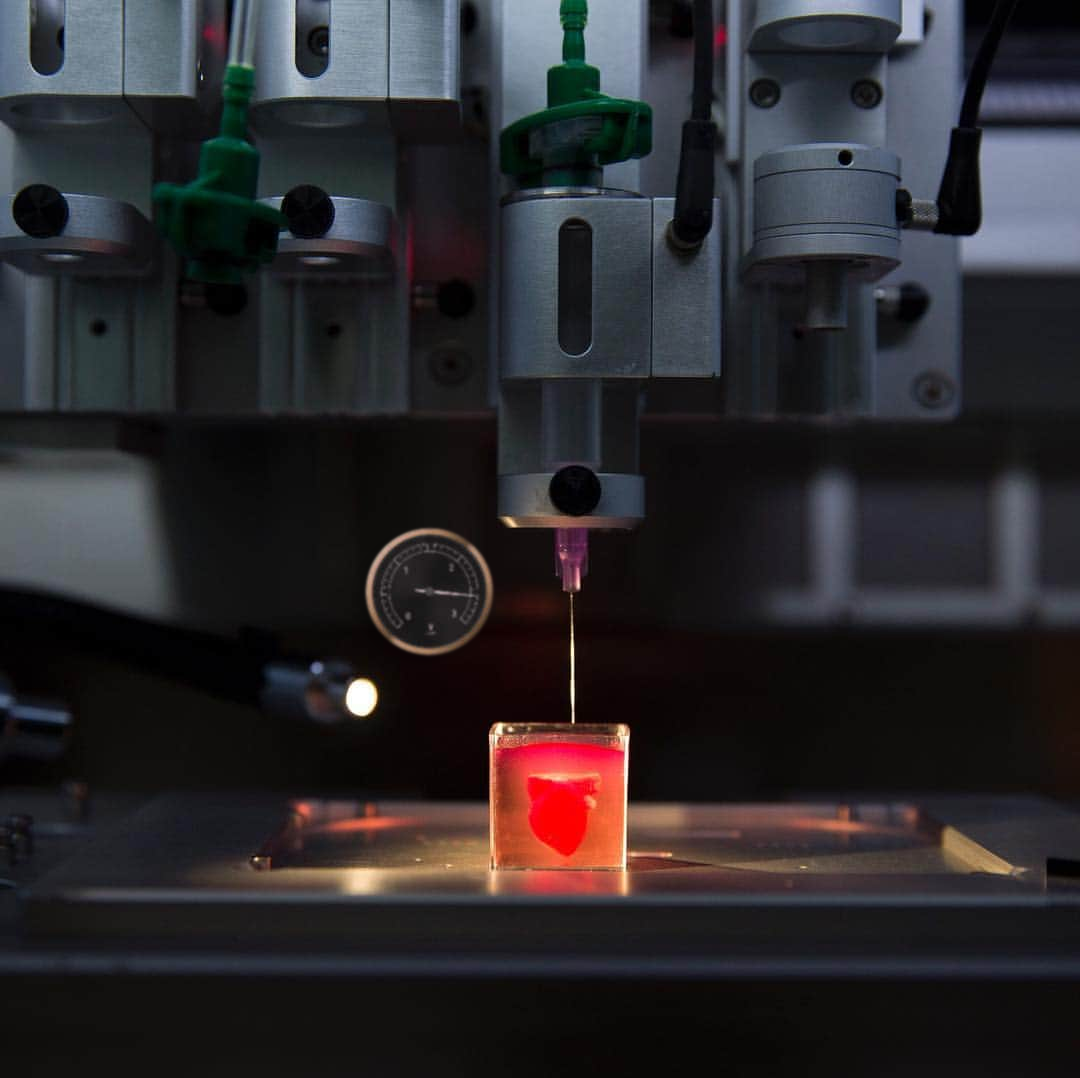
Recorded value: 2.6 (V)
